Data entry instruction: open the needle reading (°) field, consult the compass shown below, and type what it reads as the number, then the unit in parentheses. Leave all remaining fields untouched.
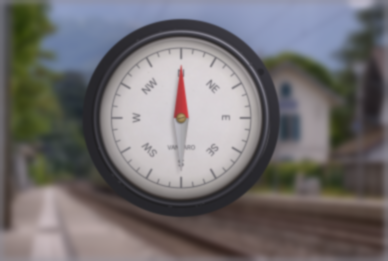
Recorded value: 0 (°)
